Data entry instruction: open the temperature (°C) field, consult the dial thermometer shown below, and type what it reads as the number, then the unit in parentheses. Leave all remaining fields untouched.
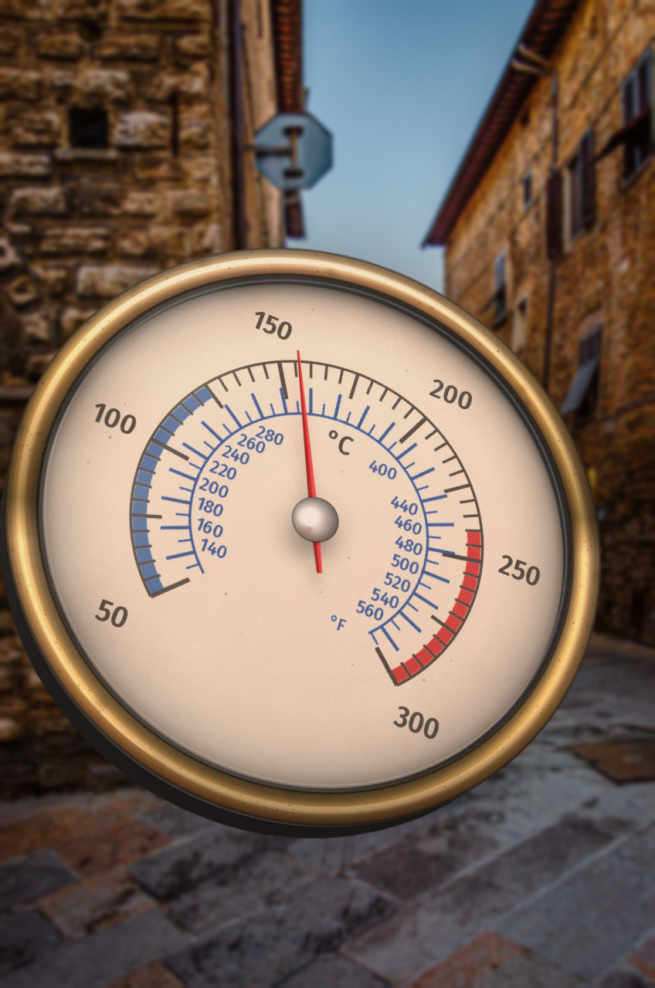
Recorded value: 155 (°C)
